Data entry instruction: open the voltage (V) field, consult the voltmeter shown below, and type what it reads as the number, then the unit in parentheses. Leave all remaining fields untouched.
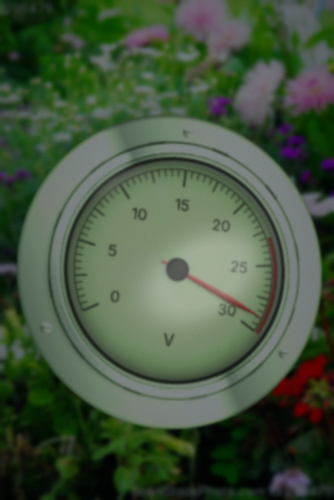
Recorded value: 29 (V)
